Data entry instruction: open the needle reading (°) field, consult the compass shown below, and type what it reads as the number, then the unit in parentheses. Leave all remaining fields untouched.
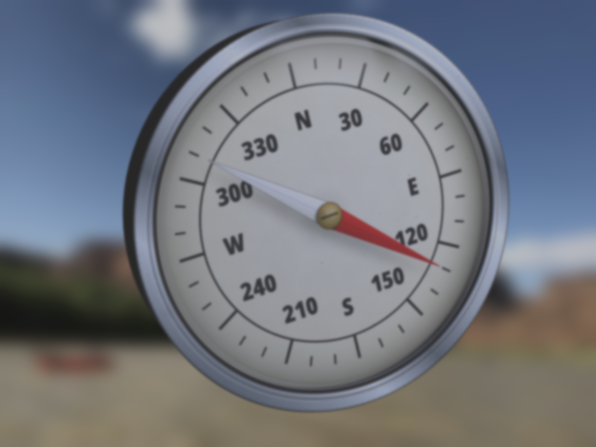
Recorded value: 130 (°)
